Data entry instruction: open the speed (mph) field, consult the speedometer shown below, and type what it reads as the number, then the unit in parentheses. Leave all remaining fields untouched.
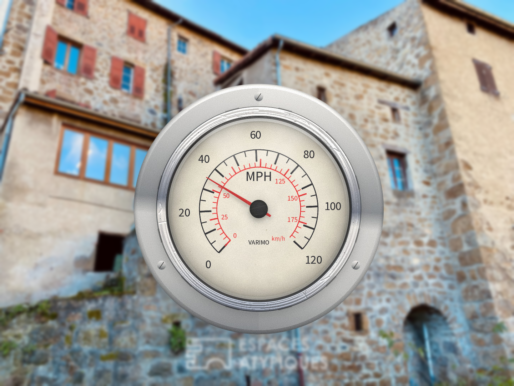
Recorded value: 35 (mph)
